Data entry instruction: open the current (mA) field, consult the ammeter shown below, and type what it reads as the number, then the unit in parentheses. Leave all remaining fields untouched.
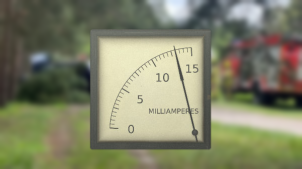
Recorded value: 13 (mA)
